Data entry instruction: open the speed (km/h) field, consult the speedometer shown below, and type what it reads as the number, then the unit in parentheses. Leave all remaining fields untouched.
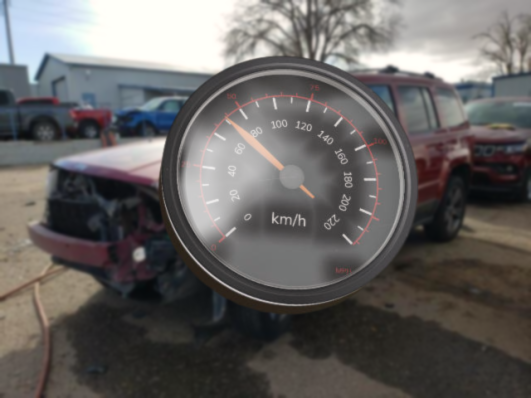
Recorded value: 70 (km/h)
